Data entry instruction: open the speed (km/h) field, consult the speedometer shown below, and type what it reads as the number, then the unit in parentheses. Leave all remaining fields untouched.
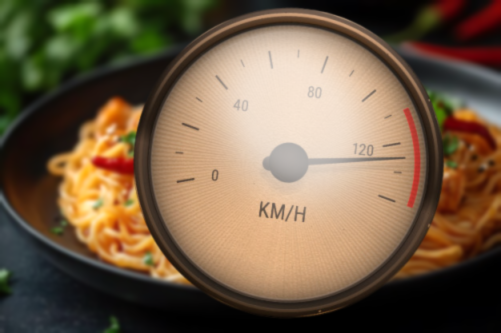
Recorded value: 125 (km/h)
